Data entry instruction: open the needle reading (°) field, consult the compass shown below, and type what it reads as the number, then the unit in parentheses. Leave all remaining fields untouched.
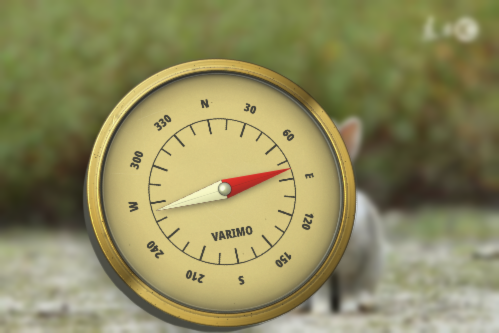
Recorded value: 82.5 (°)
